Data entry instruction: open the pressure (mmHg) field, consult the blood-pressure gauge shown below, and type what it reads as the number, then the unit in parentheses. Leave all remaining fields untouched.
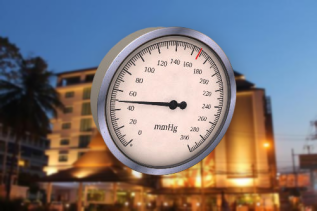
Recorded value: 50 (mmHg)
